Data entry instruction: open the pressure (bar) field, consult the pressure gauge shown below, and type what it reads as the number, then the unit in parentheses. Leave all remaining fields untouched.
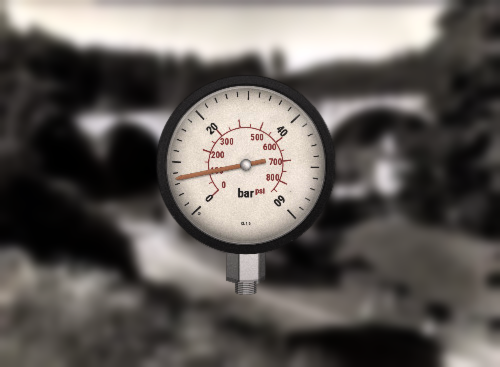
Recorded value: 7 (bar)
